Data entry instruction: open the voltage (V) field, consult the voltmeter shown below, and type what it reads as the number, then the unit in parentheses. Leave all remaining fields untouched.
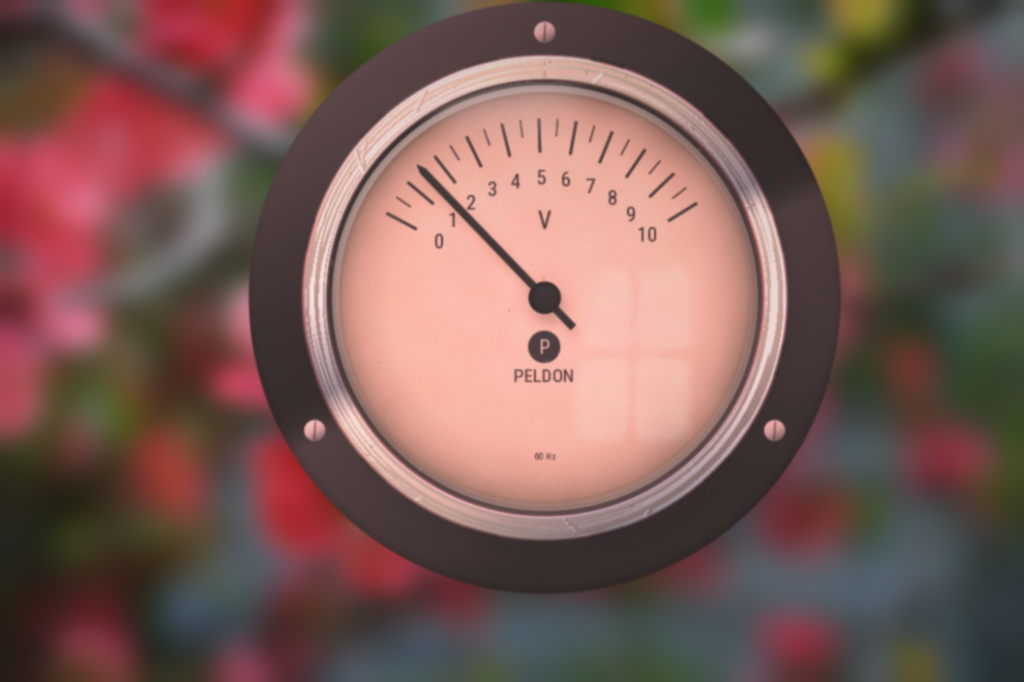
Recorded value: 1.5 (V)
